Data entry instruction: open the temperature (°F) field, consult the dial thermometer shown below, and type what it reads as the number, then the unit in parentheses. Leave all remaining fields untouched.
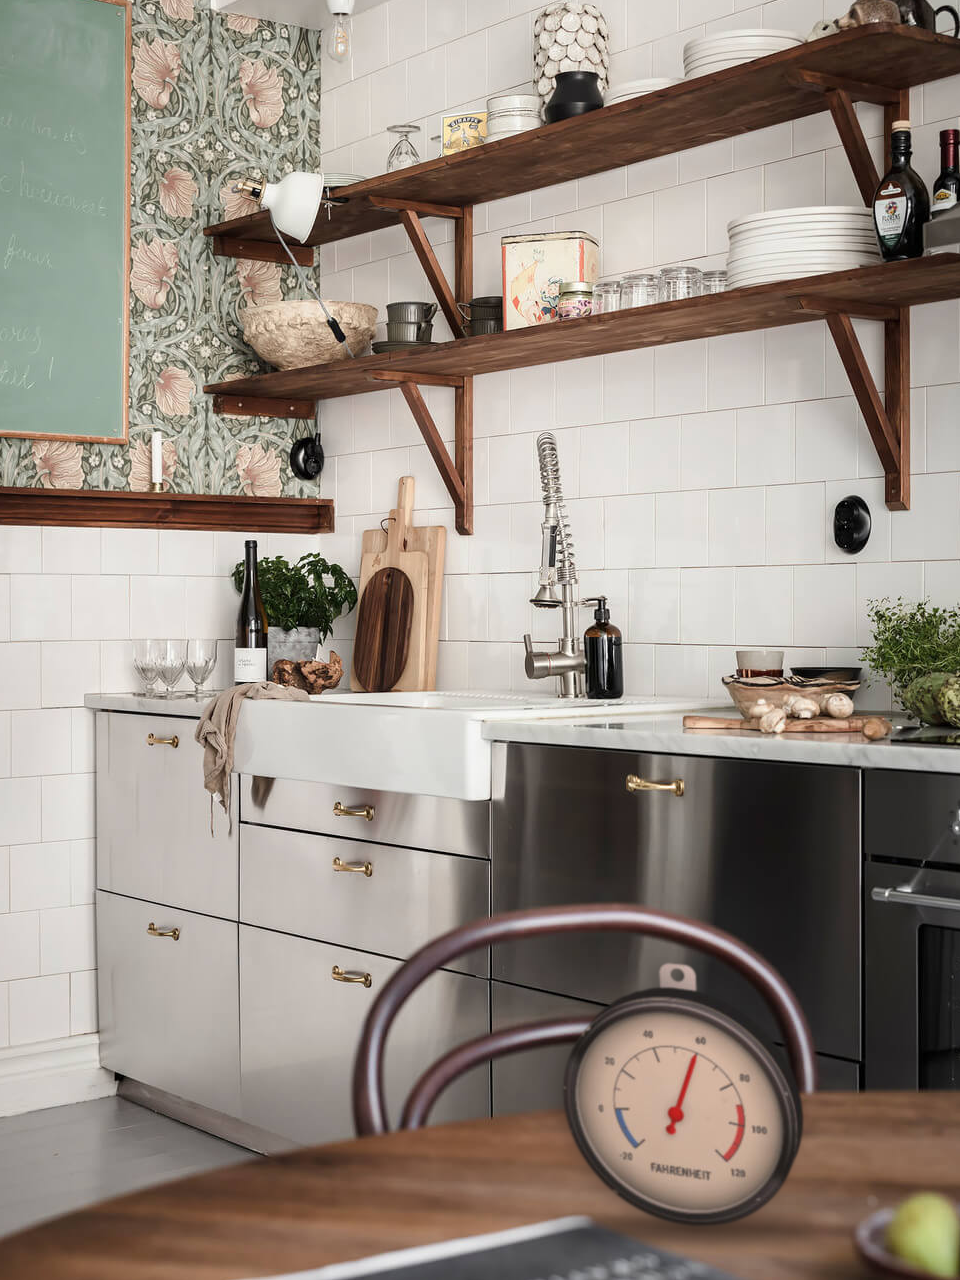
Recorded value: 60 (°F)
